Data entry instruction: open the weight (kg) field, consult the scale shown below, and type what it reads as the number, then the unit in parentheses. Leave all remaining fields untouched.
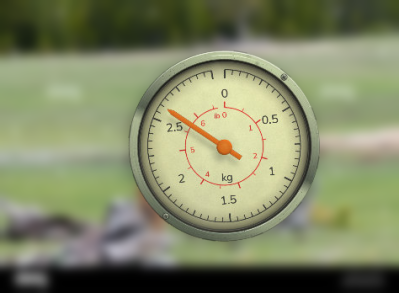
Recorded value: 2.6 (kg)
